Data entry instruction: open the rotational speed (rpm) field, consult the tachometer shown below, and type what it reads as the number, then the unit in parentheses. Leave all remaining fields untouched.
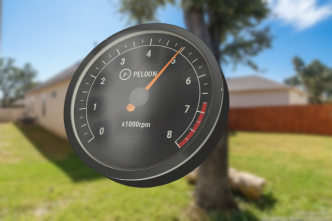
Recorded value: 5000 (rpm)
